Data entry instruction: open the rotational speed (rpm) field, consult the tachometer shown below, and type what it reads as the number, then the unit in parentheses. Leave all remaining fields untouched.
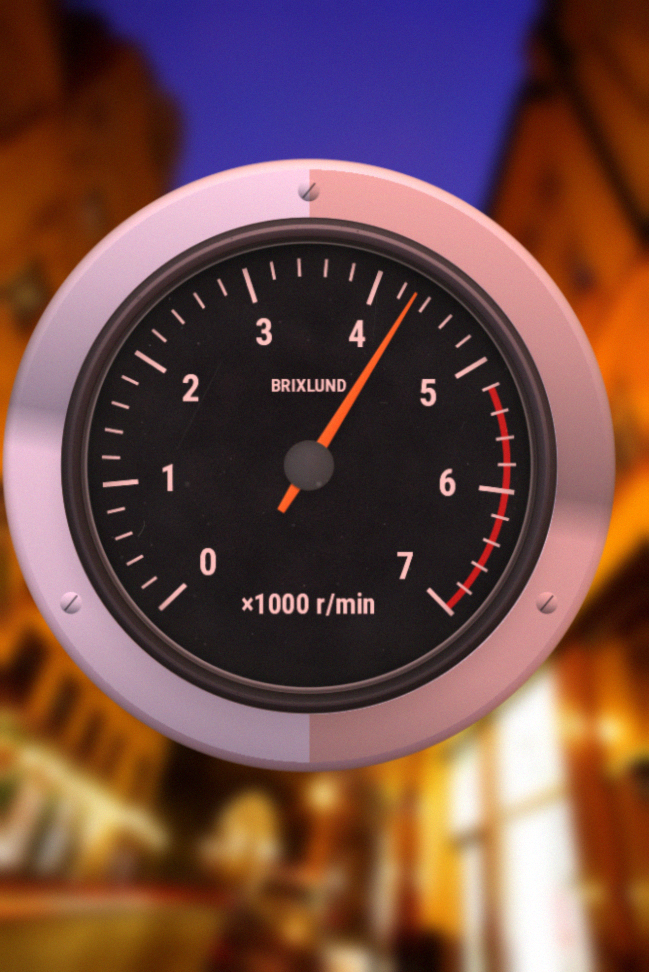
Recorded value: 4300 (rpm)
